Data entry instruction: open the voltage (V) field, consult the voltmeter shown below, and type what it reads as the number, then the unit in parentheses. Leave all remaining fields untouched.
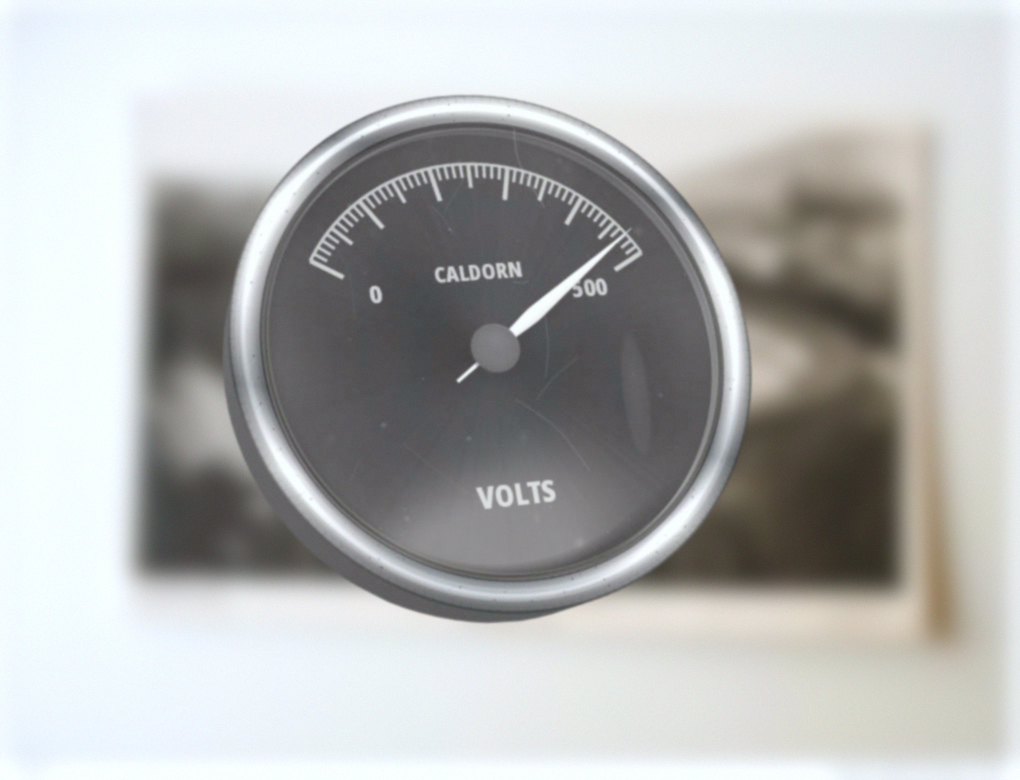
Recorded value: 470 (V)
